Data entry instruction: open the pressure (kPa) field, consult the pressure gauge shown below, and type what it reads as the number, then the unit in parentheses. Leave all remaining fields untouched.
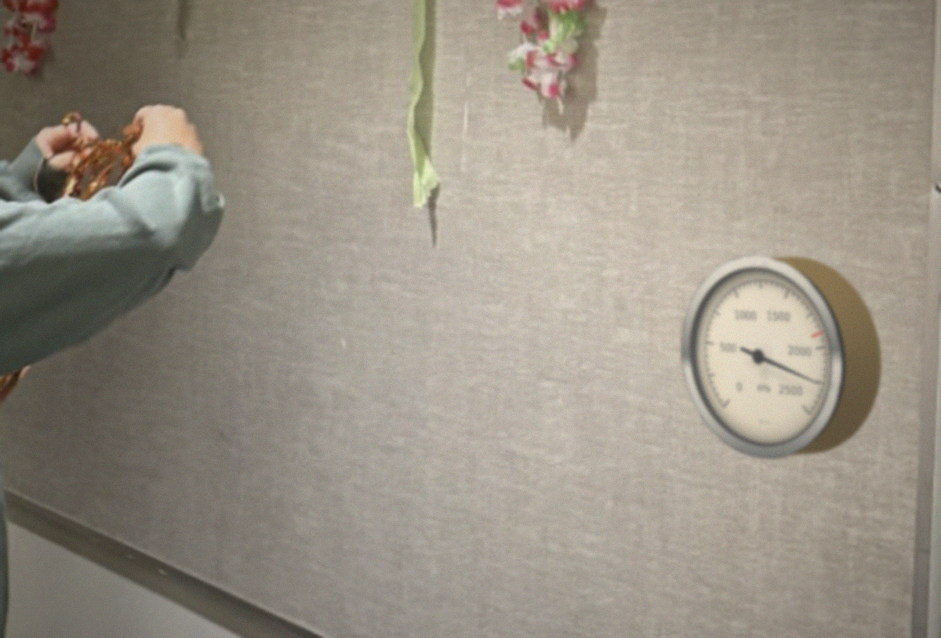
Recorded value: 2250 (kPa)
